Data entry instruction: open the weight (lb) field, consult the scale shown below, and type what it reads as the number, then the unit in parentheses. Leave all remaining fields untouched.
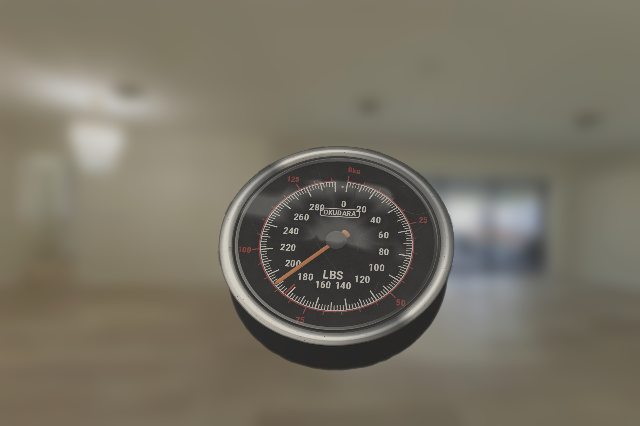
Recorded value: 190 (lb)
